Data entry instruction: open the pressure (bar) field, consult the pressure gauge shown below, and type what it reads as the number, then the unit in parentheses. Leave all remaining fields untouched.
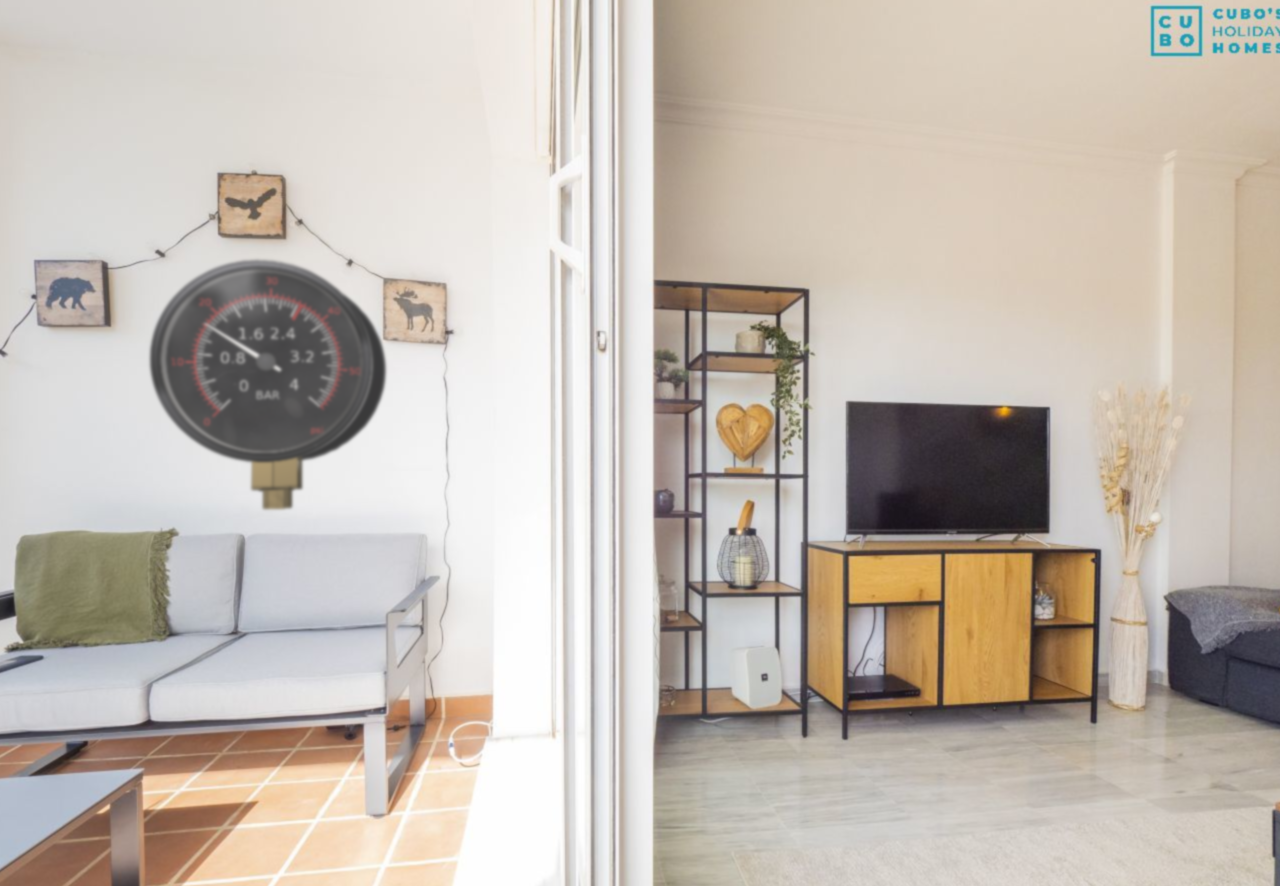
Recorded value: 1.2 (bar)
